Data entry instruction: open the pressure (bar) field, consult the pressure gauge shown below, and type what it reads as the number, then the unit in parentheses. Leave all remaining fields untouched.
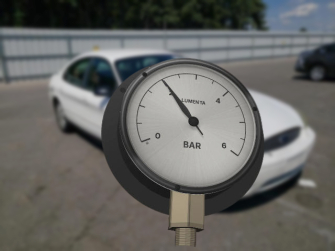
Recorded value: 2 (bar)
